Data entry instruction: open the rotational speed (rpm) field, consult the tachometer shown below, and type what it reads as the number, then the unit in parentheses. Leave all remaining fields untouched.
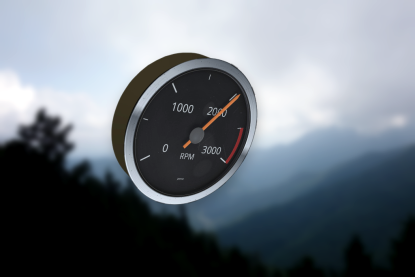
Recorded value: 2000 (rpm)
